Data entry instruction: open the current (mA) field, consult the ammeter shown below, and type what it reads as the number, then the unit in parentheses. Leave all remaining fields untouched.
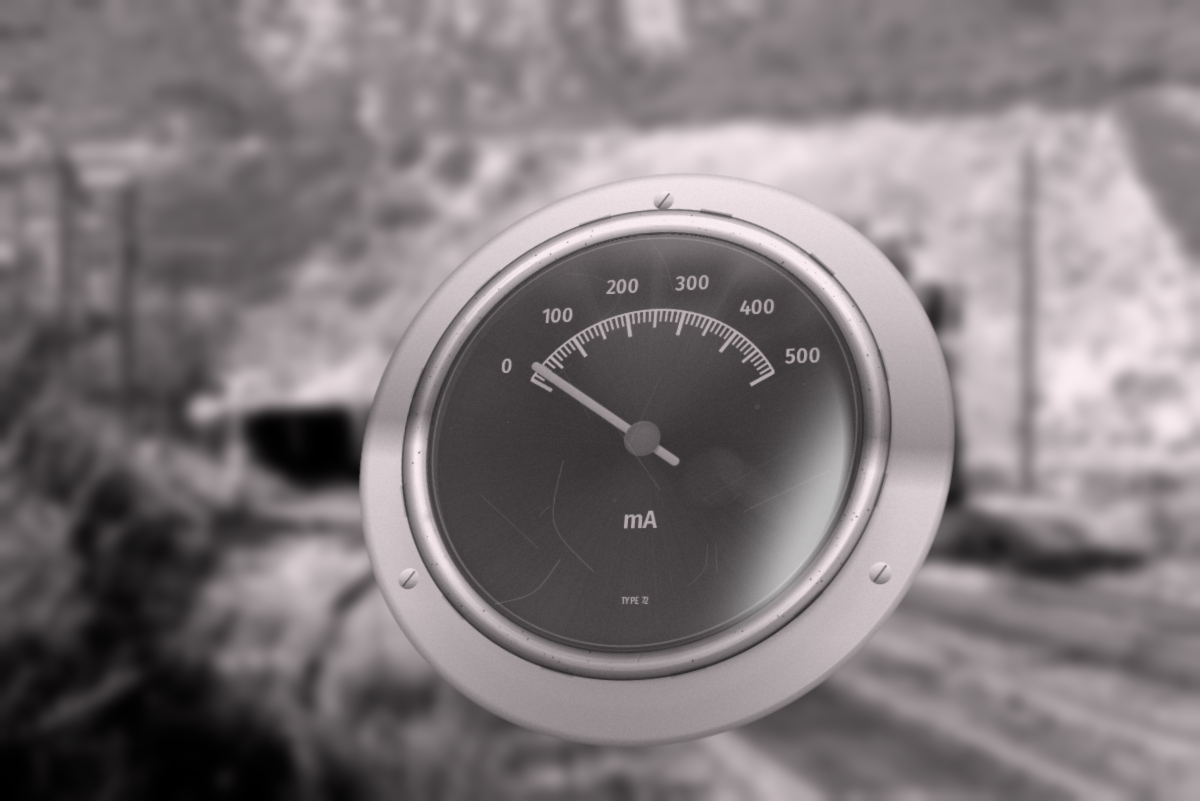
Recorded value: 20 (mA)
